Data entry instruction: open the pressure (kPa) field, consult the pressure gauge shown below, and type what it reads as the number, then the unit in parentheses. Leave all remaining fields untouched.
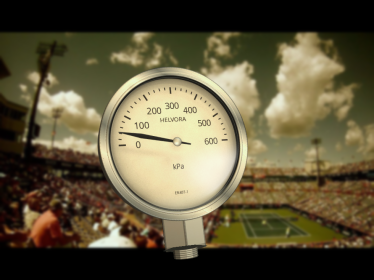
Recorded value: 40 (kPa)
